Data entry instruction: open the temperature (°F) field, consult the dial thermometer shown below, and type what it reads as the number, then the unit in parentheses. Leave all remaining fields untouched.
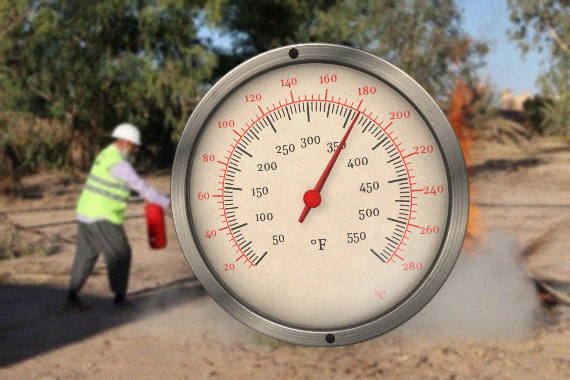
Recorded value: 360 (°F)
